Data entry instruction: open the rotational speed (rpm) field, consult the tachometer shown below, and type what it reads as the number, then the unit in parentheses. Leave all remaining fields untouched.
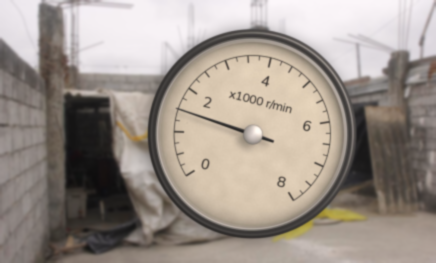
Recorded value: 1500 (rpm)
